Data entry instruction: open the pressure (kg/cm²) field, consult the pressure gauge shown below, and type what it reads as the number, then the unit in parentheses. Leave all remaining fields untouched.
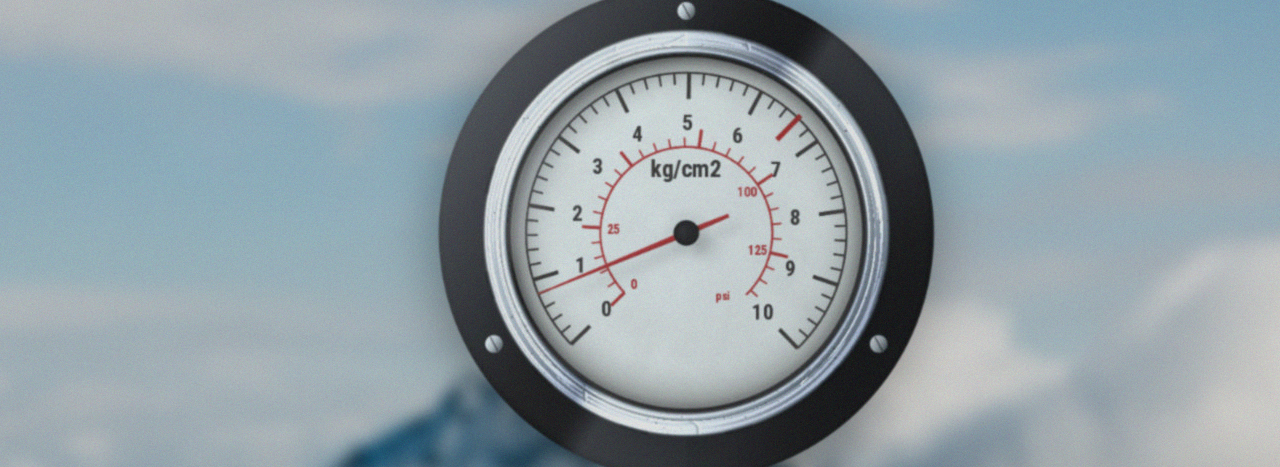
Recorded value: 0.8 (kg/cm²)
